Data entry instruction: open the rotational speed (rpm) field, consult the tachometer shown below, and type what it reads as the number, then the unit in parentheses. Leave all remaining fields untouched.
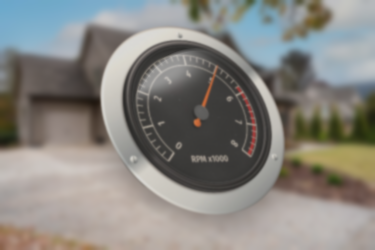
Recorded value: 5000 (rpm)
